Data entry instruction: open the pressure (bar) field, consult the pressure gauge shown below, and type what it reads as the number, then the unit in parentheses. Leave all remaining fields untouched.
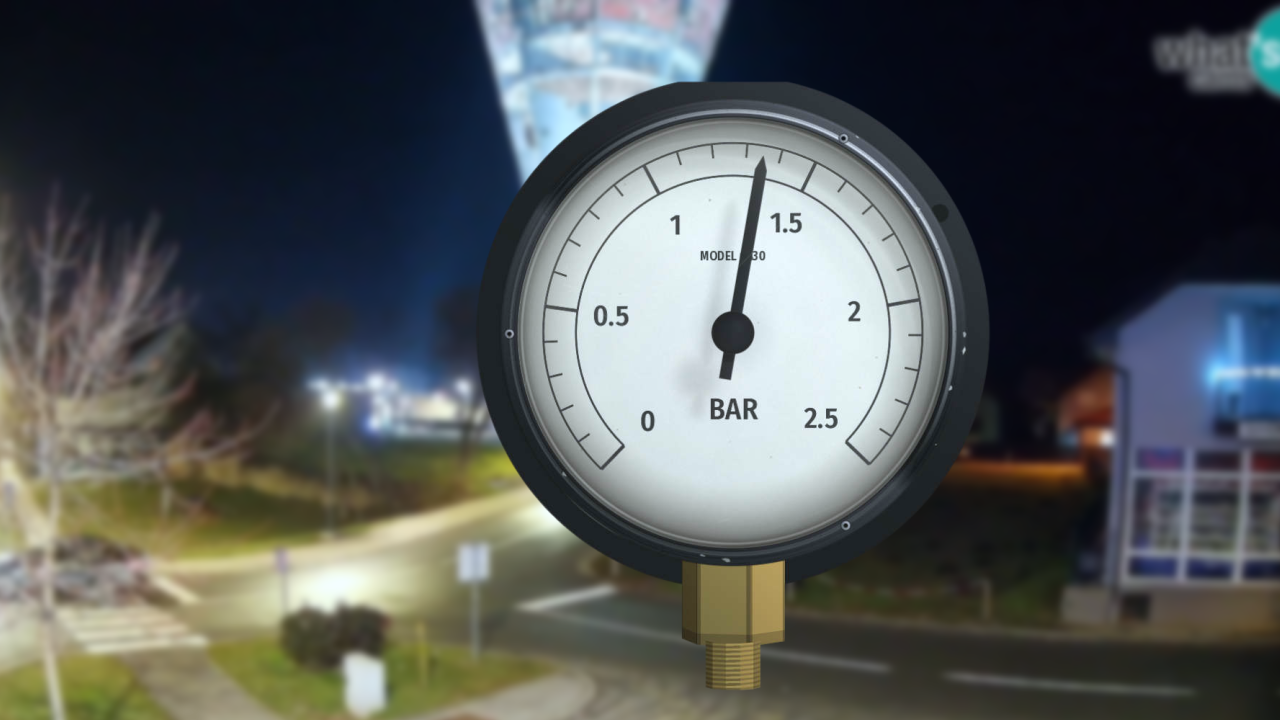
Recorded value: 1.35 (bar)
